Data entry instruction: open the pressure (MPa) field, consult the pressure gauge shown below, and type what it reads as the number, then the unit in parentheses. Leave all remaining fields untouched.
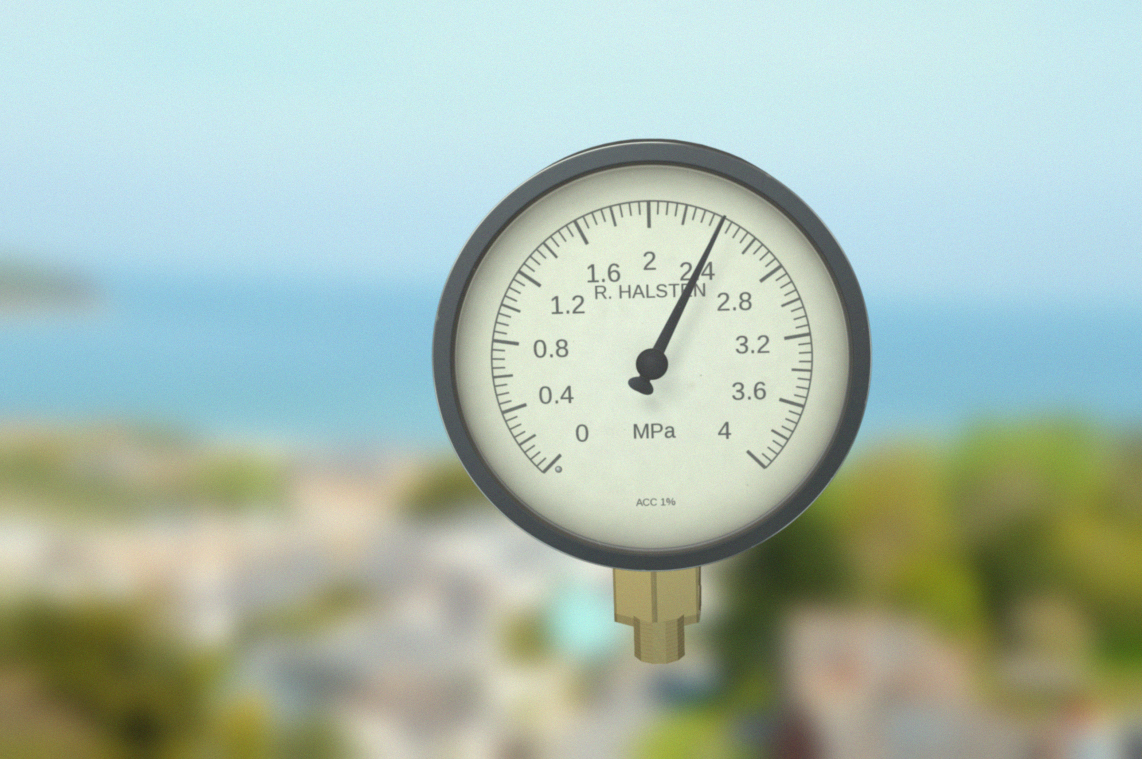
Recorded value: 2.4 (MPa)
